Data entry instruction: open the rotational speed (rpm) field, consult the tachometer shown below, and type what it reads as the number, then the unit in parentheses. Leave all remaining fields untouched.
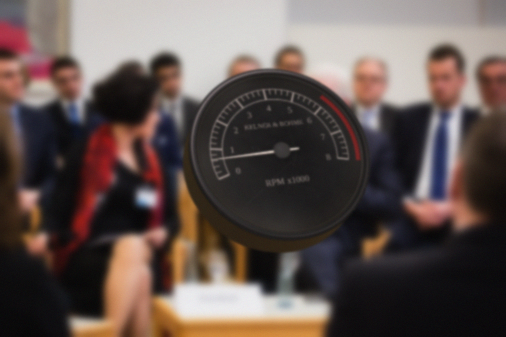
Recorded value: 600 (rpm)
